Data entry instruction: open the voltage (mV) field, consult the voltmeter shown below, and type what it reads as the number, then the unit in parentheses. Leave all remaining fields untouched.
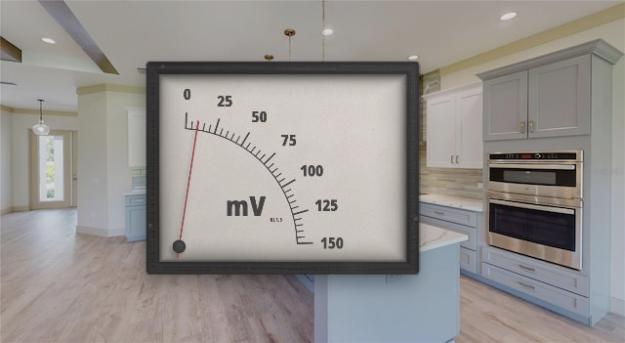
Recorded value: 10 (mV)
